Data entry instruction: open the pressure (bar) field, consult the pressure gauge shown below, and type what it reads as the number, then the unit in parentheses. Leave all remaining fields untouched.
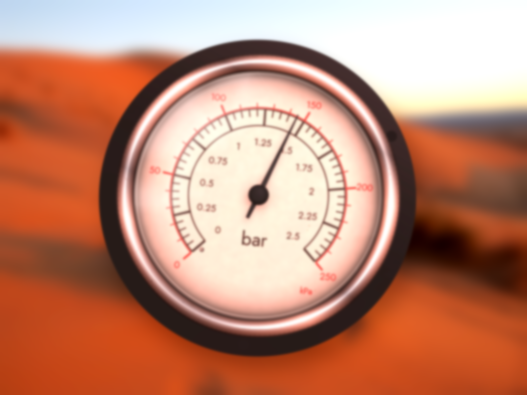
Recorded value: 1.45 (bar)
